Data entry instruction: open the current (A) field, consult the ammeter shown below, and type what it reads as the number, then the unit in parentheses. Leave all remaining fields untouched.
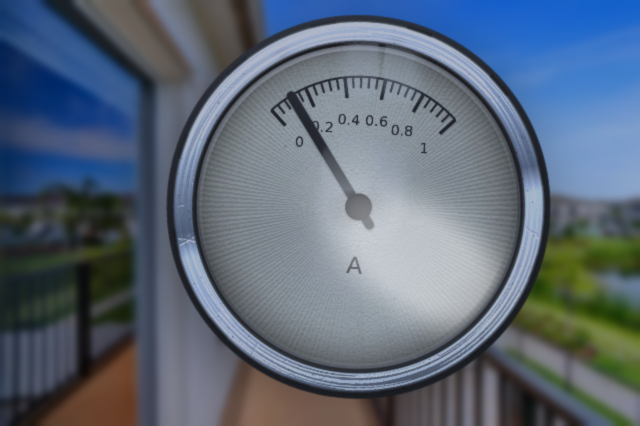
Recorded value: 0.12 (A)
